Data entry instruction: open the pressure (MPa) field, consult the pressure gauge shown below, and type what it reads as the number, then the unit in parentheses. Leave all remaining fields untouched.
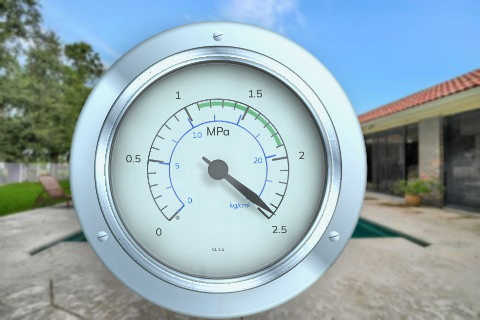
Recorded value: 2.45 (MPa)
